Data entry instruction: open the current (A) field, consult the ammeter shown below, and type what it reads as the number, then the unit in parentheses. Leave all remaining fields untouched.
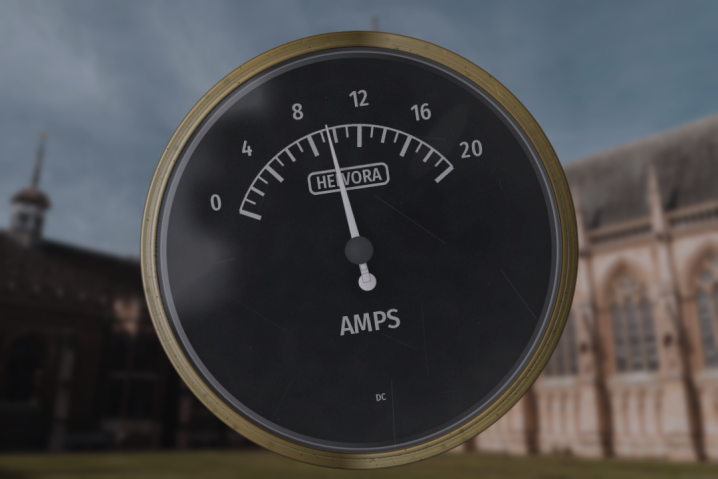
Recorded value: 9.5 (A)
